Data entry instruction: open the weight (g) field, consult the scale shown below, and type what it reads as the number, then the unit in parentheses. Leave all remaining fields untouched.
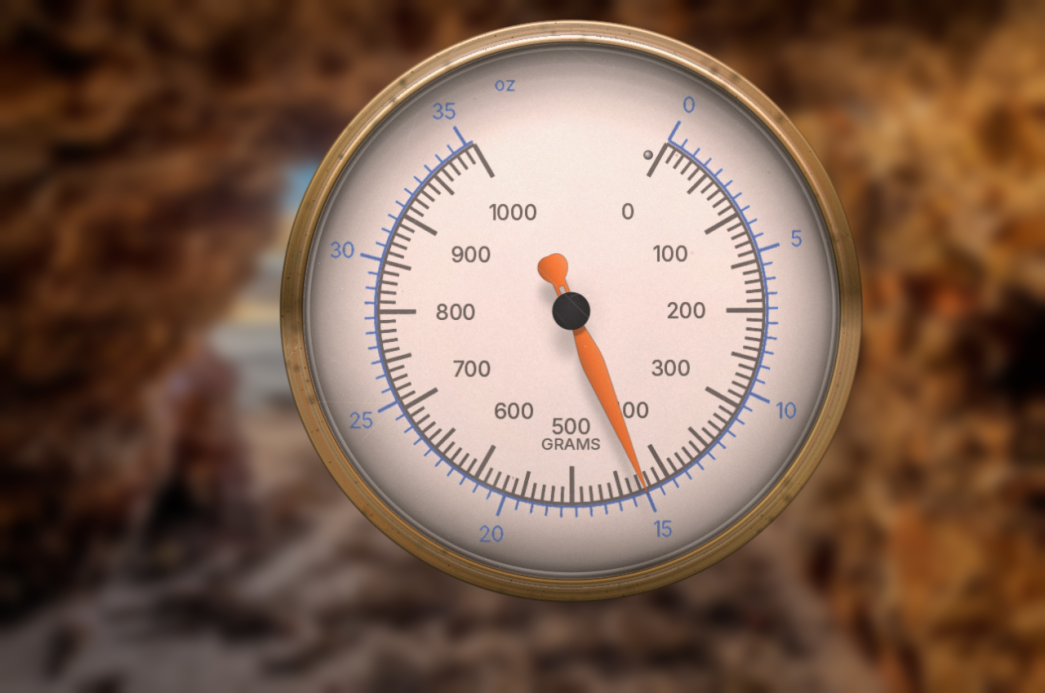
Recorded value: 425 (g)
